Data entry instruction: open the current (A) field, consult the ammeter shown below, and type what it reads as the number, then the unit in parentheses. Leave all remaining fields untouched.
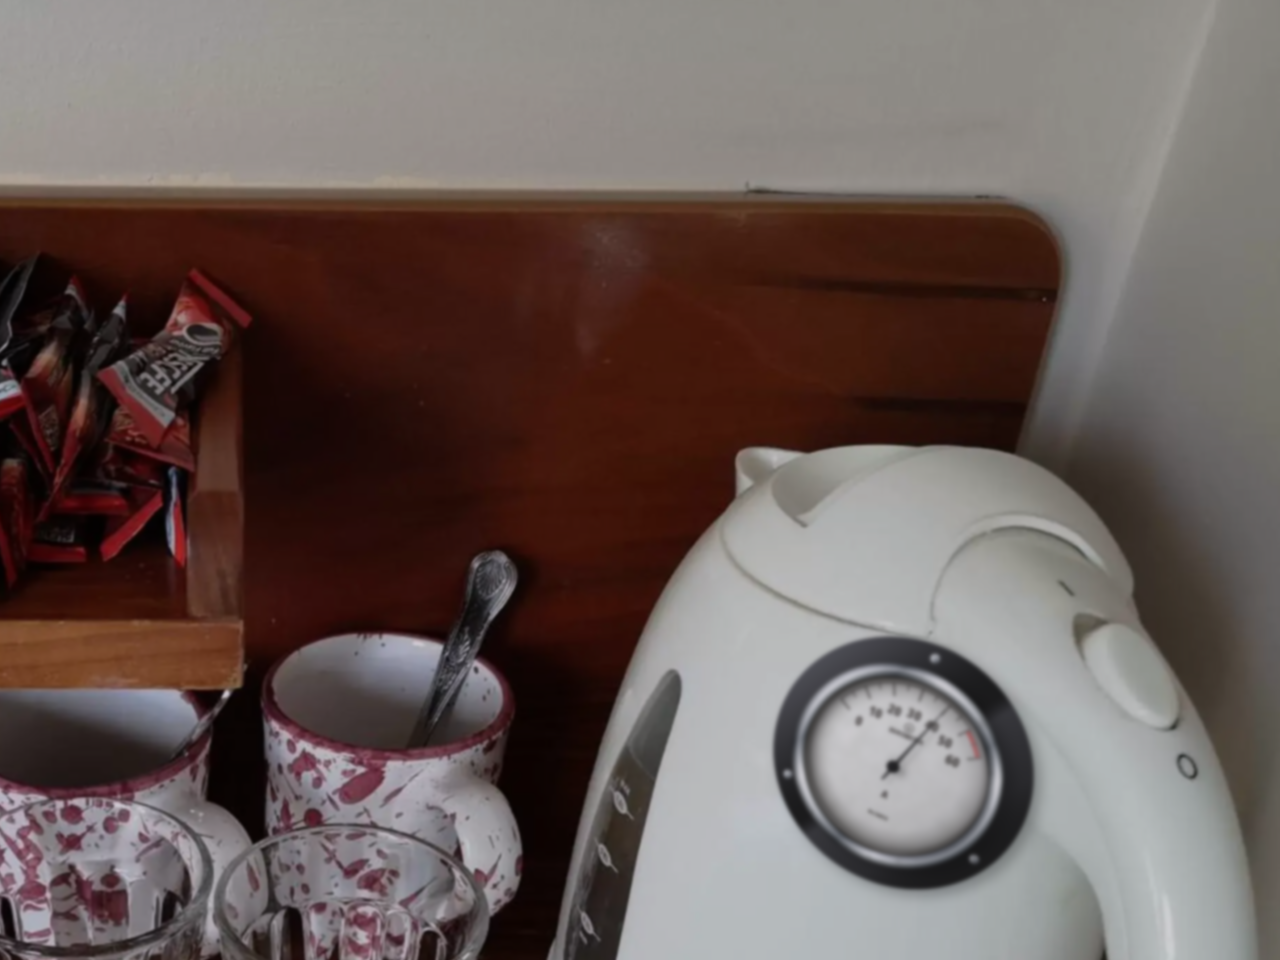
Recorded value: 40 (A)
